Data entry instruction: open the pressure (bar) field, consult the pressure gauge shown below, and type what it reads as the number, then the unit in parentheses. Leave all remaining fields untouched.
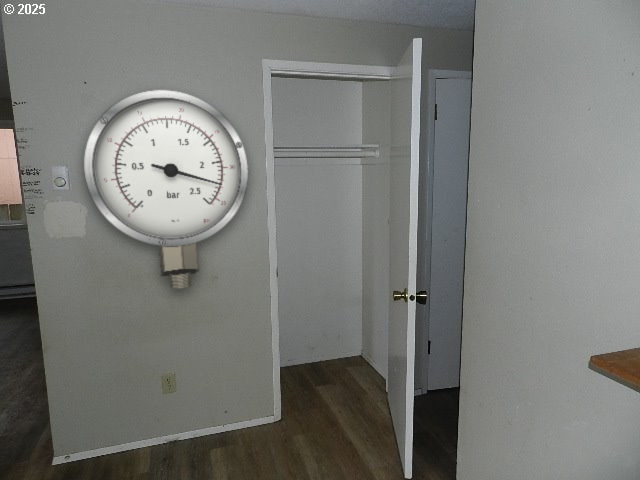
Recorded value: 2.25 (bar)
